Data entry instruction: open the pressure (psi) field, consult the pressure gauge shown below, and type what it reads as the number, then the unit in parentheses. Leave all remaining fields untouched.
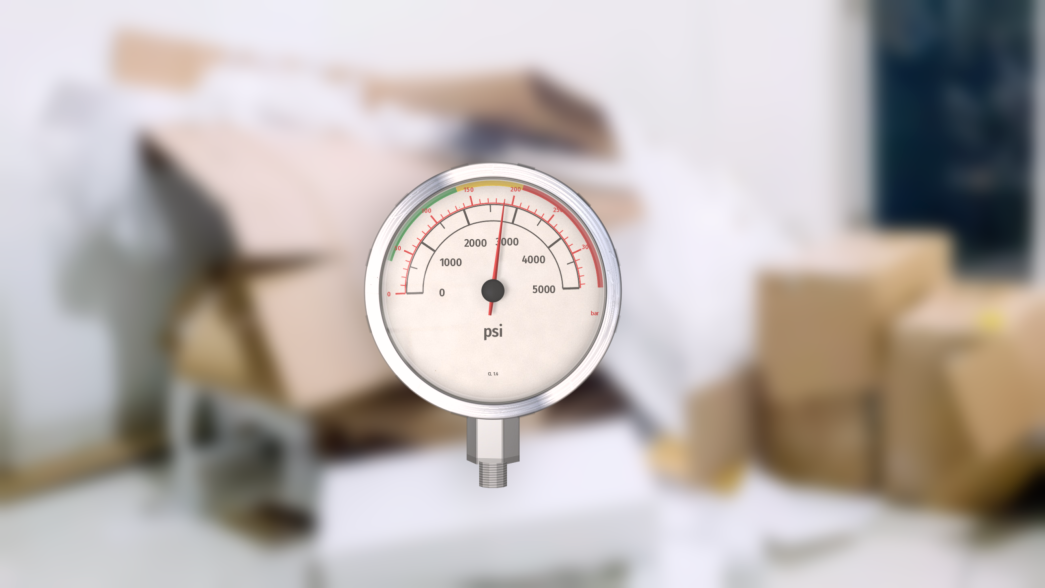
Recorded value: 2750 (psi)
